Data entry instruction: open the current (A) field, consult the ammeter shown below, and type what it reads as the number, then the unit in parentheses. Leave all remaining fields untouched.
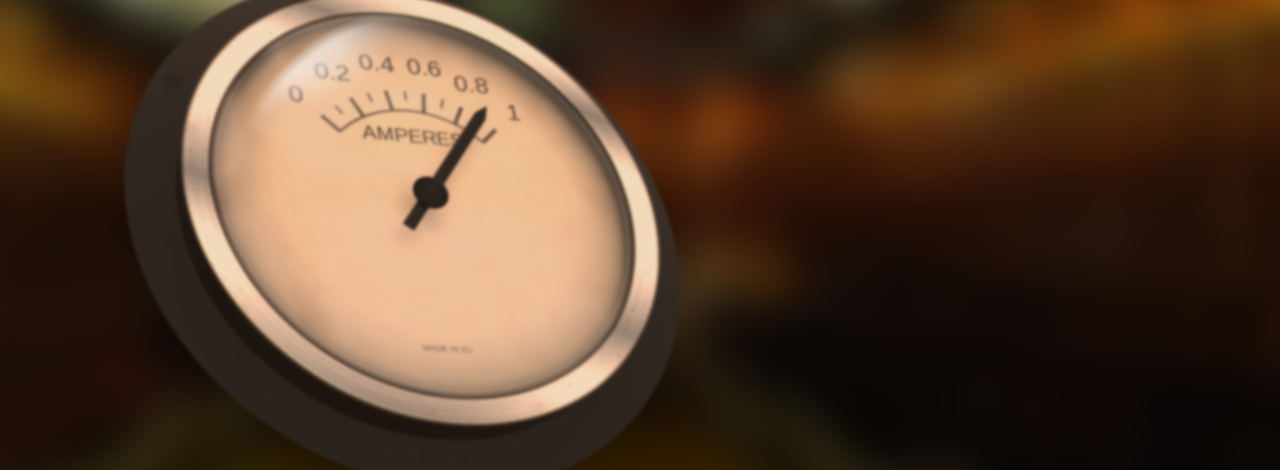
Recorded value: 0.9 (A)
